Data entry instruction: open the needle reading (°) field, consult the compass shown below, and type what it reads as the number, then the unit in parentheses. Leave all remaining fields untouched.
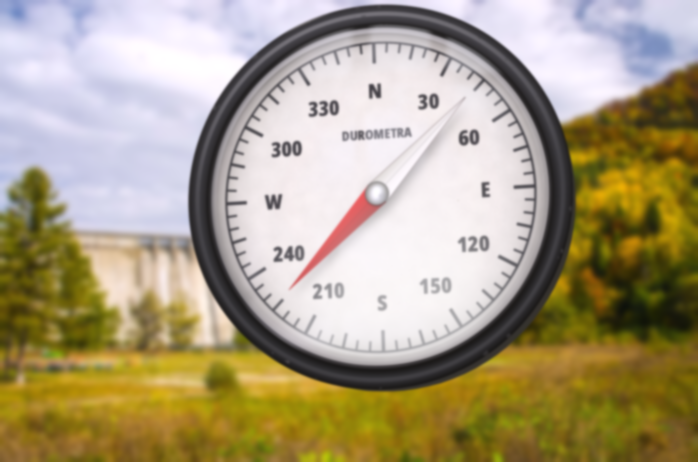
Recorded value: 225 (°)
